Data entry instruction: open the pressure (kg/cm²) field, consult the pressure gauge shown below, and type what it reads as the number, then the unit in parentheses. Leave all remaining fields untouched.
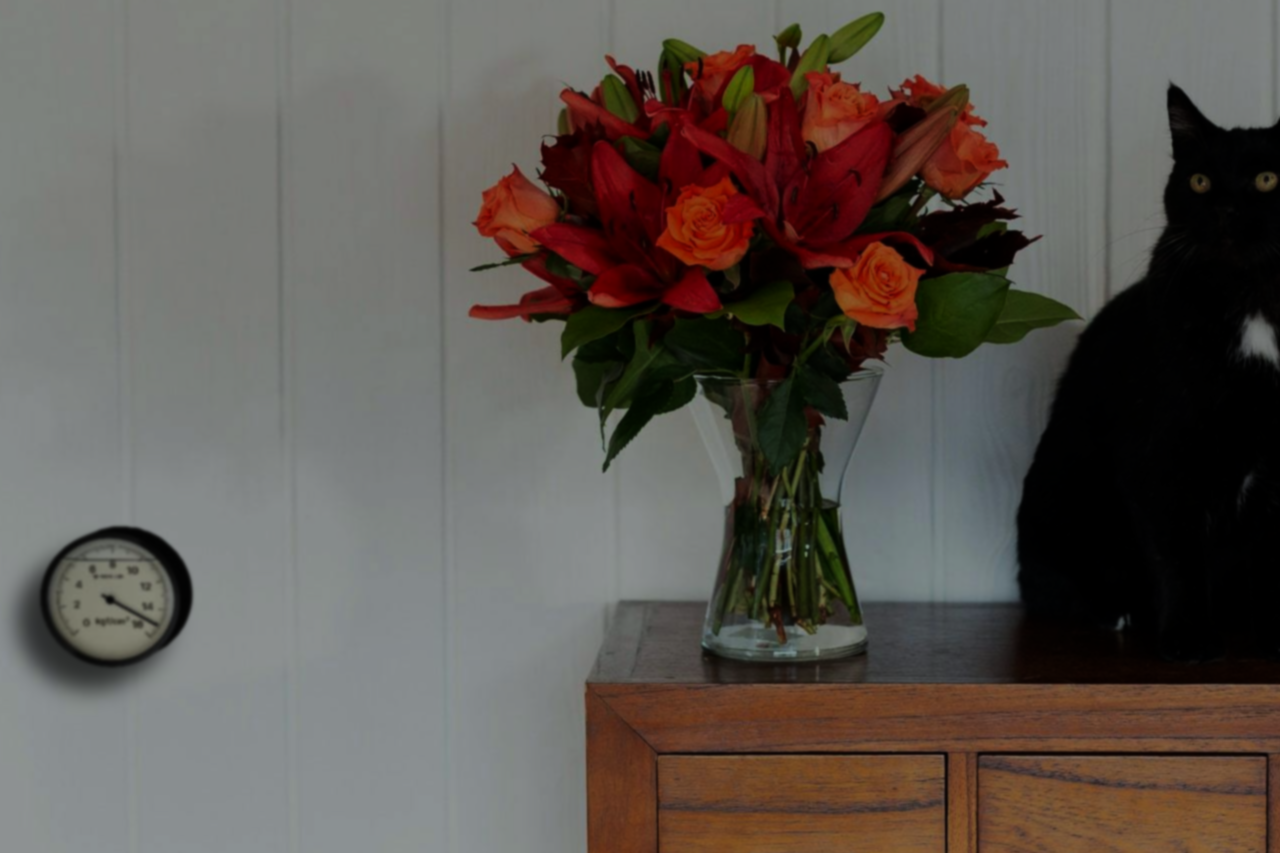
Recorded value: 15 (kg/cm²)
